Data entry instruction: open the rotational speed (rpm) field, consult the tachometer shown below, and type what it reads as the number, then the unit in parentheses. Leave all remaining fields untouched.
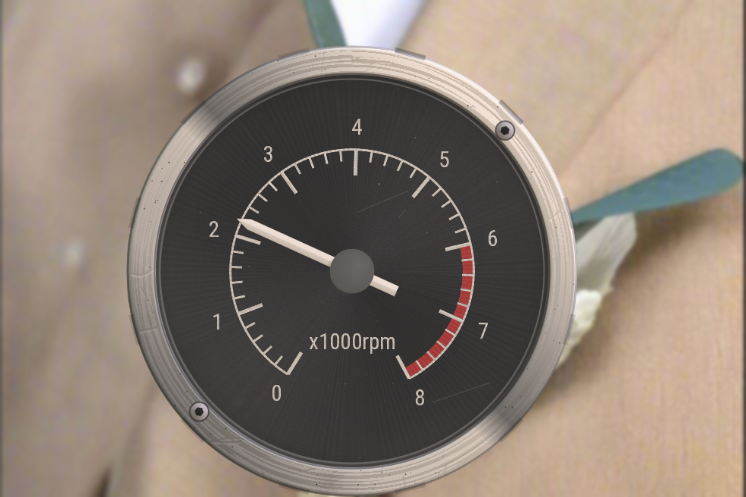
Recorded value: 2200 (rpm)
